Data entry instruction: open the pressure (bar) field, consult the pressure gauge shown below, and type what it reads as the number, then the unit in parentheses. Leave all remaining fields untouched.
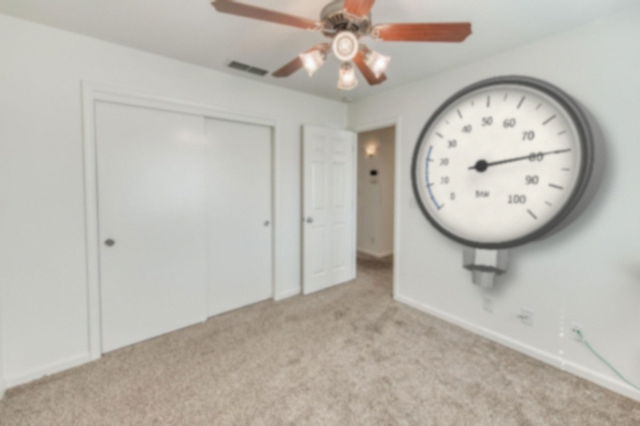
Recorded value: 80 (bar)
